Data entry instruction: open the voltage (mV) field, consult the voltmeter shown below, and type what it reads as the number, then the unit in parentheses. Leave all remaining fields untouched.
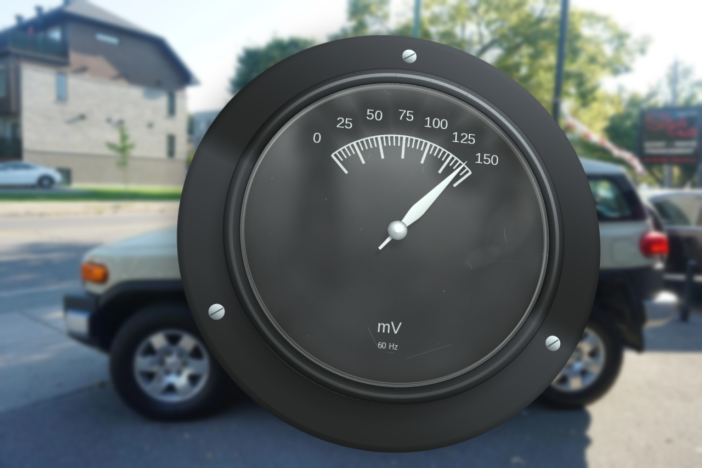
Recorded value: 140 (mV)
